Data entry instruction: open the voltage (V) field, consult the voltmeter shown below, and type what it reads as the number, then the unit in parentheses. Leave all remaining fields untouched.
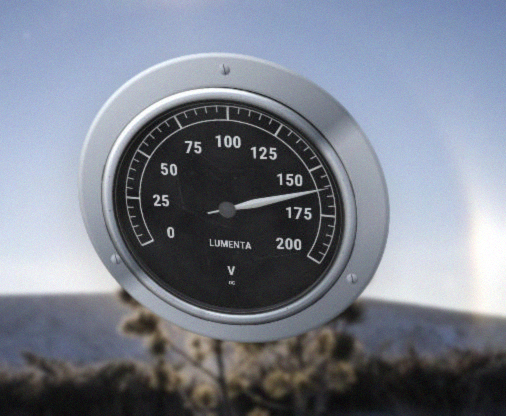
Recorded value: 160 (V)
